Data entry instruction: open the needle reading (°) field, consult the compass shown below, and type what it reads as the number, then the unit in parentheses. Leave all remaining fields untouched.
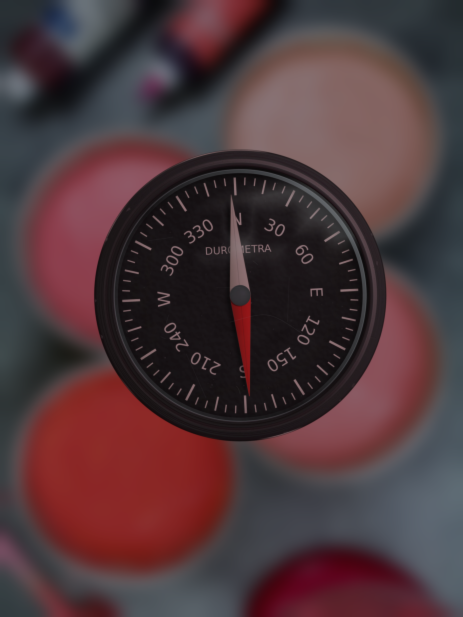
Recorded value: 177.5 (°)
